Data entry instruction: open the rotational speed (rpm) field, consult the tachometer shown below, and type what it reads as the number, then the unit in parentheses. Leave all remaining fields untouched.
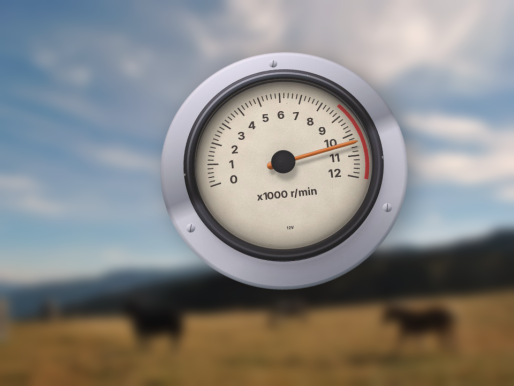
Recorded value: 10400 (rpm)
